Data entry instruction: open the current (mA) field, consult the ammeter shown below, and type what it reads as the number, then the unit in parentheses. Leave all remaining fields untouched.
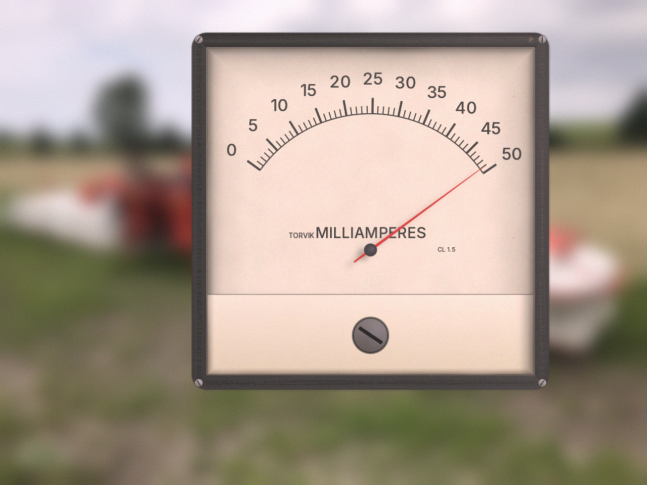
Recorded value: 49 (mA)
